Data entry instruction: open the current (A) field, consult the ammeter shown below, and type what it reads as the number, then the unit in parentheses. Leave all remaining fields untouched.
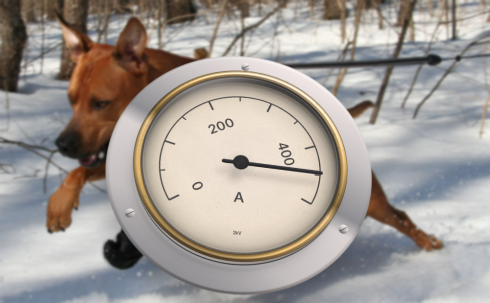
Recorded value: 450 (A)
